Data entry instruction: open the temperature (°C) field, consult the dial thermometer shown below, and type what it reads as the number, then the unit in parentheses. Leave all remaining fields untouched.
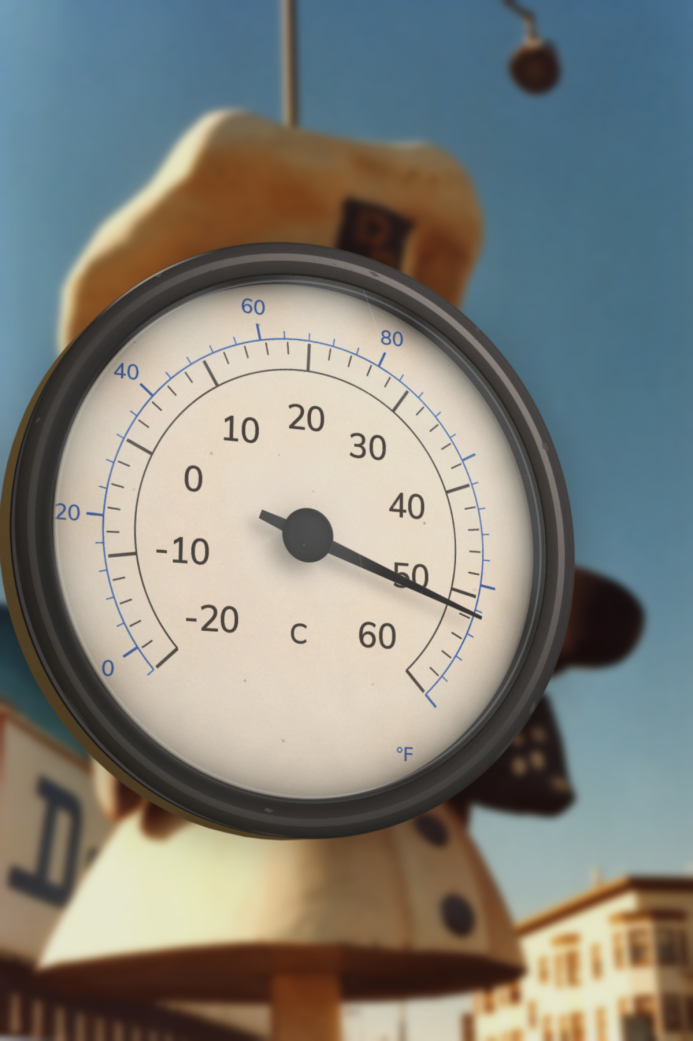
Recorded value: 52 (°C)
